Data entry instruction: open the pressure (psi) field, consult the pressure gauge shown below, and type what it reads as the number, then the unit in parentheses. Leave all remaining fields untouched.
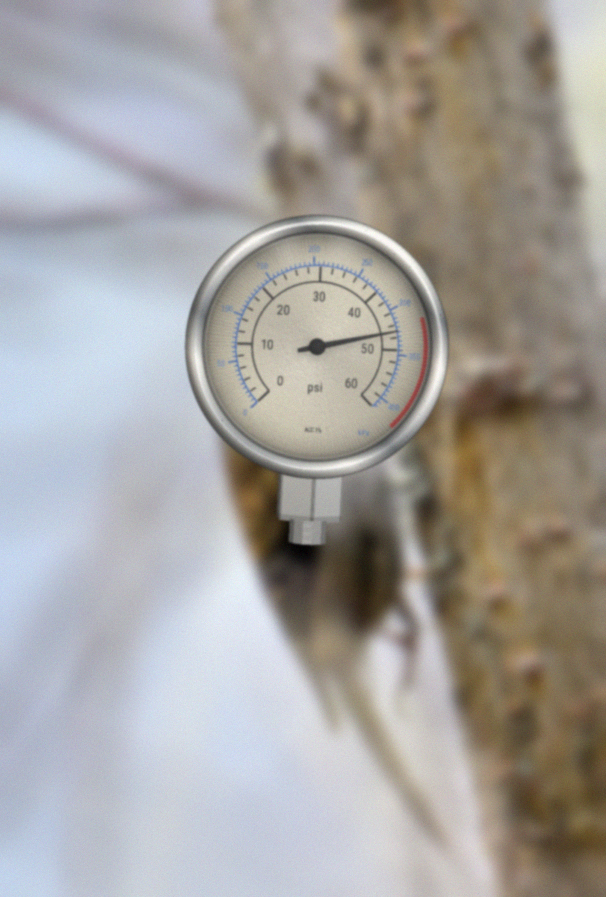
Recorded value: 47 (psi)
